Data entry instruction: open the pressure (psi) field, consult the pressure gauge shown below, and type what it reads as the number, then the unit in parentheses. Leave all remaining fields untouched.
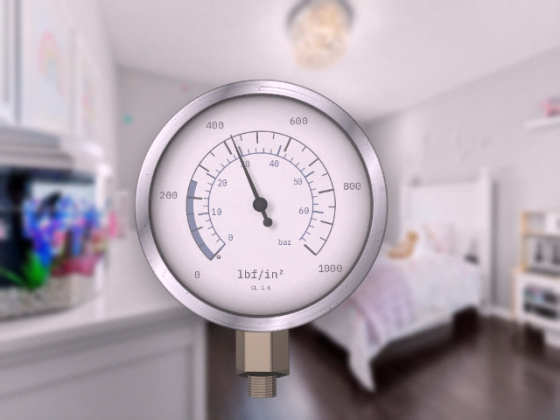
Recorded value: 425 (psi)
